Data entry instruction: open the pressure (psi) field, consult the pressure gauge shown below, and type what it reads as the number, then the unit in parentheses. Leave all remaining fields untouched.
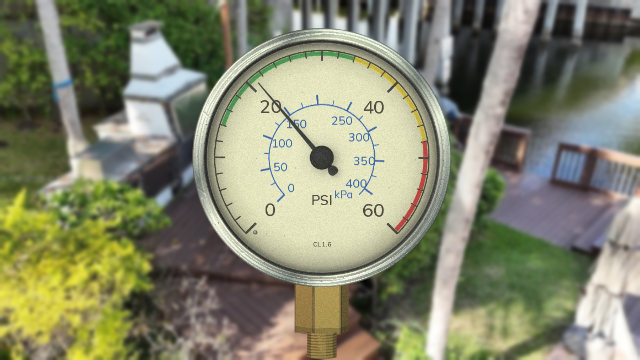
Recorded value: 21 (psi)
